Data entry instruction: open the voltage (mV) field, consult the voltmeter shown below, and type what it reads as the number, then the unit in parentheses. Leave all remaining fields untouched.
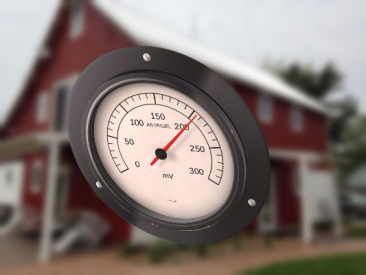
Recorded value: 205 (mV)
